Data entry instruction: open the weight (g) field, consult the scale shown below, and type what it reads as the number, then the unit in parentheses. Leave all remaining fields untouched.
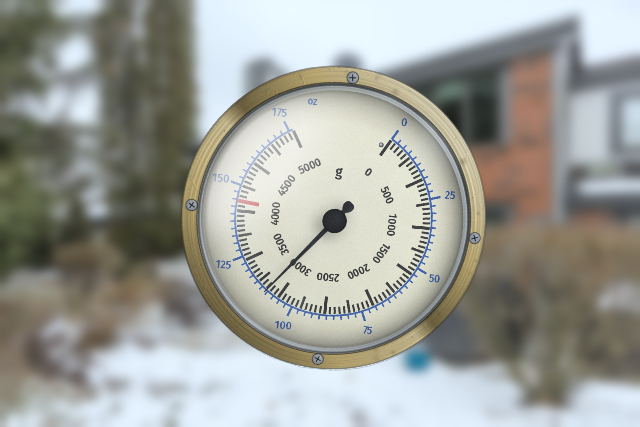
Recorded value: 3150 (g)
